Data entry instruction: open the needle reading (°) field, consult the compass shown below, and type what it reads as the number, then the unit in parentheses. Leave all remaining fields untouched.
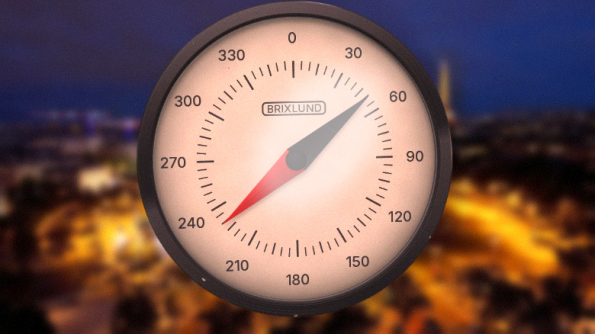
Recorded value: 230 (°)
